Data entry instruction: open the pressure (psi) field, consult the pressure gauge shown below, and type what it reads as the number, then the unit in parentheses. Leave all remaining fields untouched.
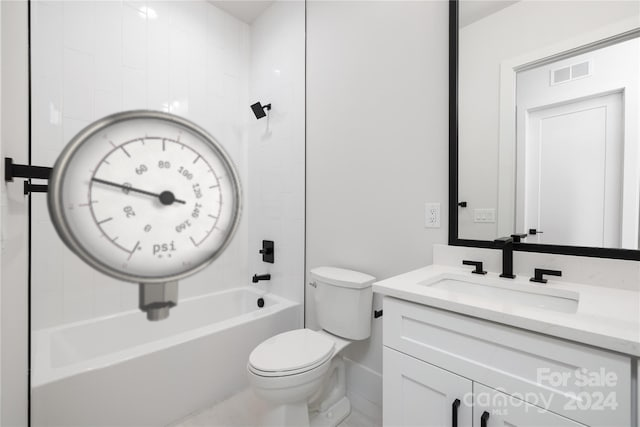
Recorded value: 40 (psi)
